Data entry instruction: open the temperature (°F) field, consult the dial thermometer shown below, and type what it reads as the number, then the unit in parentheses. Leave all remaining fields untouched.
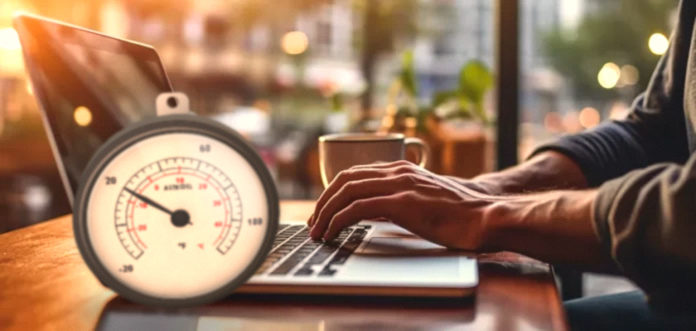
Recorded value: 20 (°F)
